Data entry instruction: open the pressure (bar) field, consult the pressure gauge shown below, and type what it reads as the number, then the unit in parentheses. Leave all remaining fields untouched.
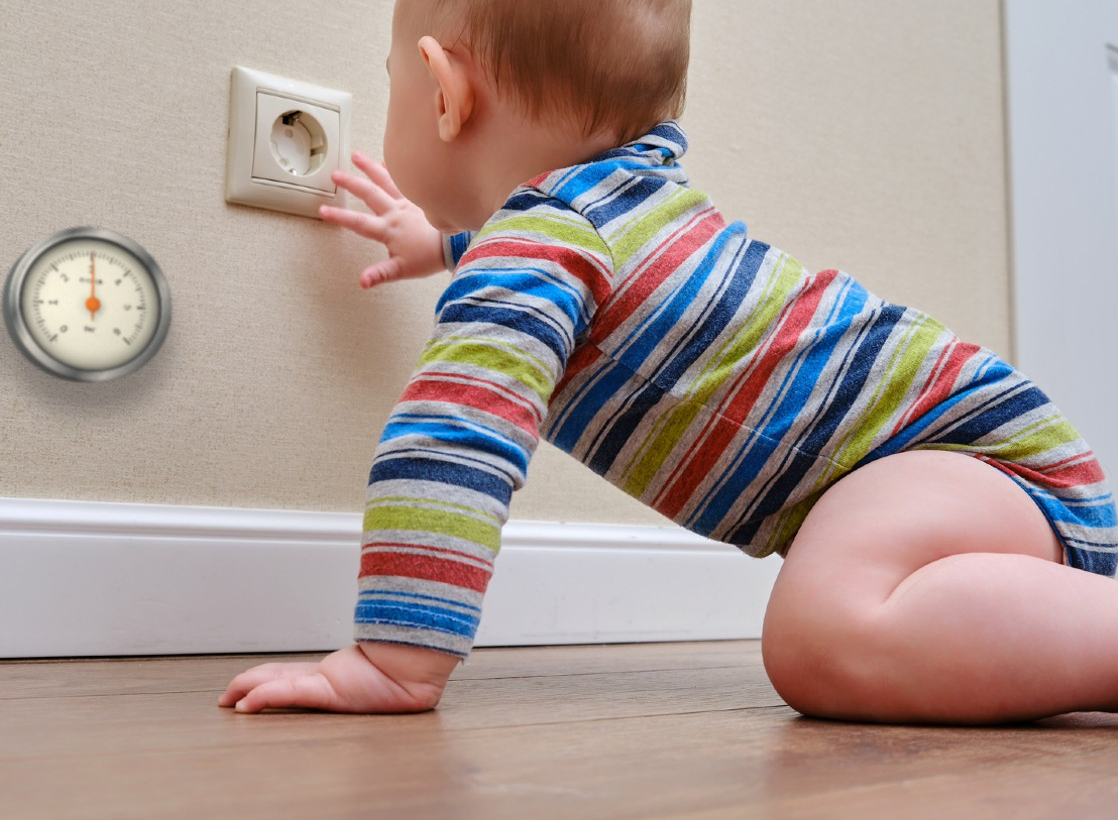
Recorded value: 3 (bar)
